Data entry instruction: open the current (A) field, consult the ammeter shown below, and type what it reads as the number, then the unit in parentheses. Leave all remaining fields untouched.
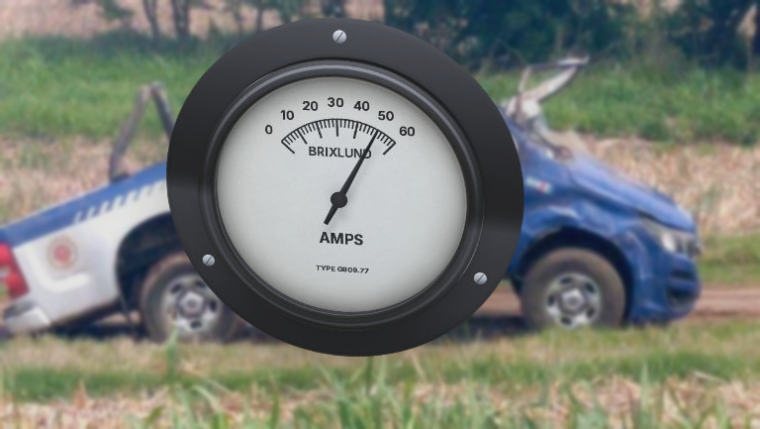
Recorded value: 50 (A)
